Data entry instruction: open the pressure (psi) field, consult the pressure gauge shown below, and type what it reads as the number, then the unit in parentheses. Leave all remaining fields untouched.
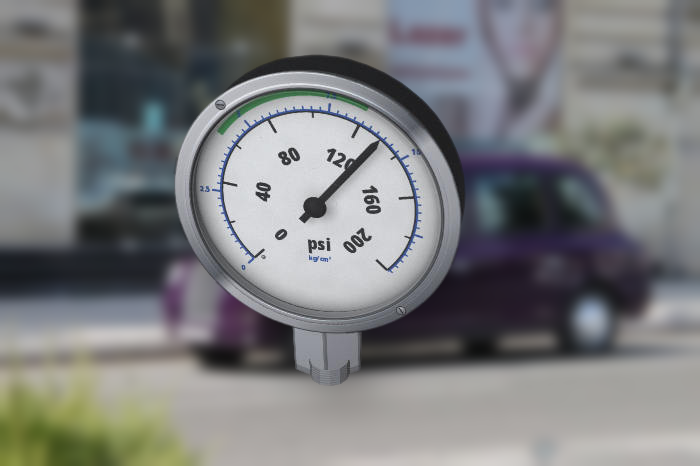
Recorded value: 130 (psi)
